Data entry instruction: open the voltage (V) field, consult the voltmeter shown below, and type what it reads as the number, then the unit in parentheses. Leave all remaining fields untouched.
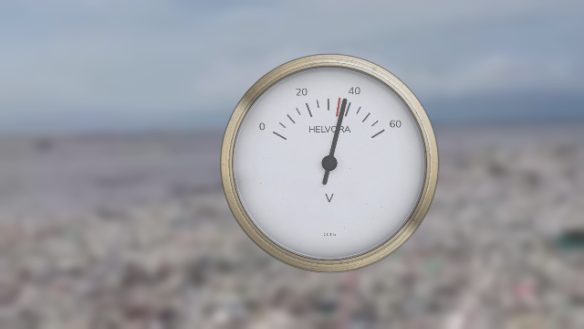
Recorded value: 37.5 (V)
